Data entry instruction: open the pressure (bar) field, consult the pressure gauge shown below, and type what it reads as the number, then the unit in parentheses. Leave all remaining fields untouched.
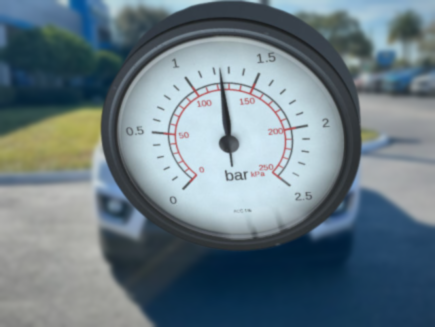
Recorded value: 1.25 (bar)
